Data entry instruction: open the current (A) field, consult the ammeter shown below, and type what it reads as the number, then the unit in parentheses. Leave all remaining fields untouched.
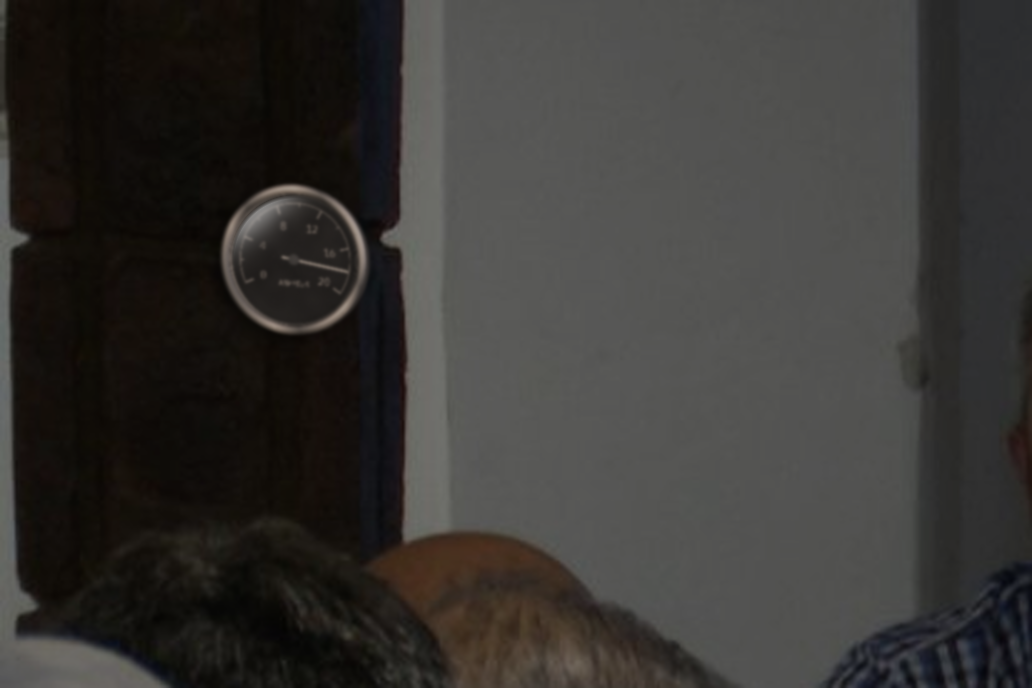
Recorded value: 18 (A)
